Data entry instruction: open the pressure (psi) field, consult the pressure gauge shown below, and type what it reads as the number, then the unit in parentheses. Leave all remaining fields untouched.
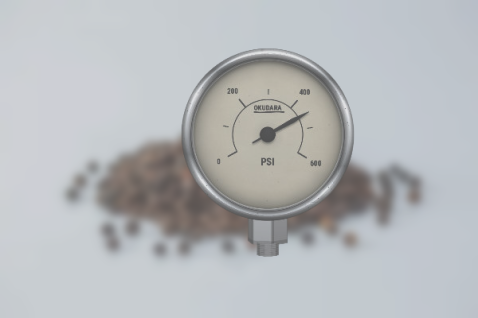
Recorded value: 450 (psi)
